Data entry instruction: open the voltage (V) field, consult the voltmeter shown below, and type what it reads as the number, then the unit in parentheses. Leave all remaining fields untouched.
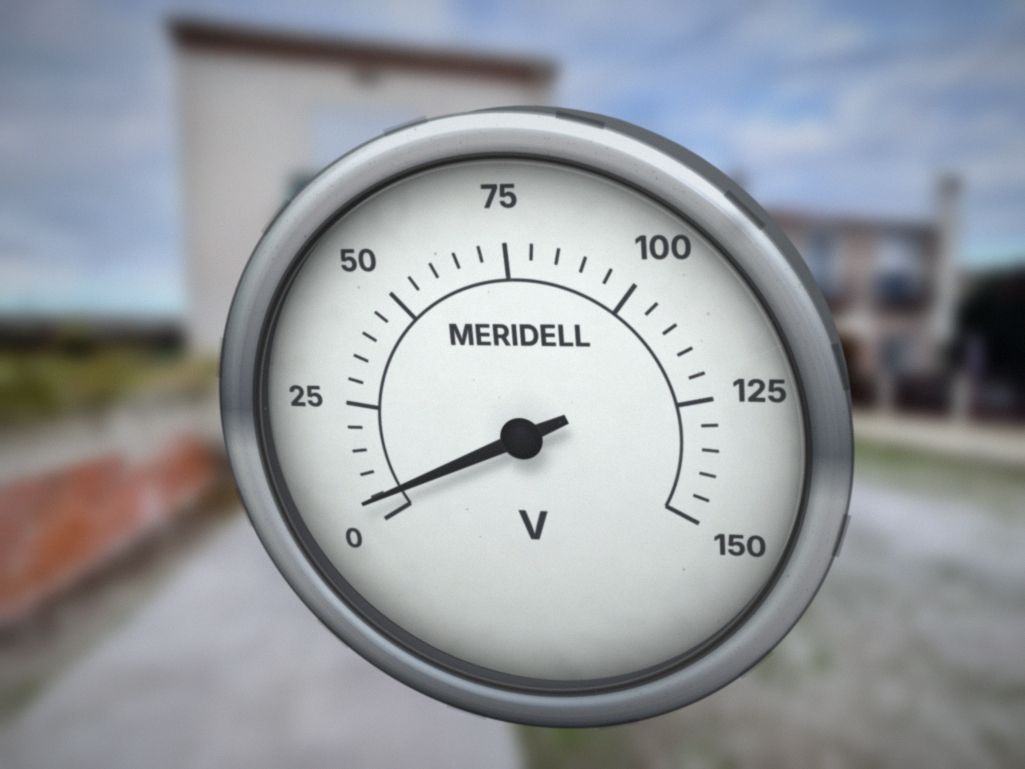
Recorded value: 5 (V)
